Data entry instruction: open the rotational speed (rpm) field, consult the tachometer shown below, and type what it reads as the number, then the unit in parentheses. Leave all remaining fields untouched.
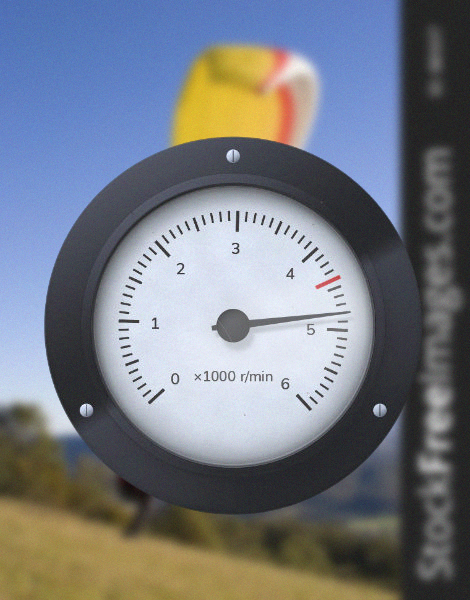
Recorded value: 4800 (rpm)
